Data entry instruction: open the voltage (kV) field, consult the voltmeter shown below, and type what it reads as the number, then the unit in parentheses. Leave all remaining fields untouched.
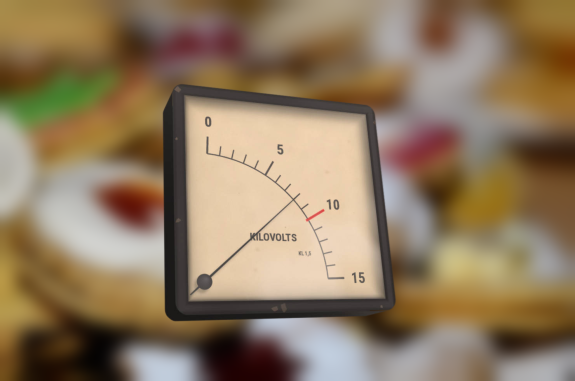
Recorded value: 8 (kV)
